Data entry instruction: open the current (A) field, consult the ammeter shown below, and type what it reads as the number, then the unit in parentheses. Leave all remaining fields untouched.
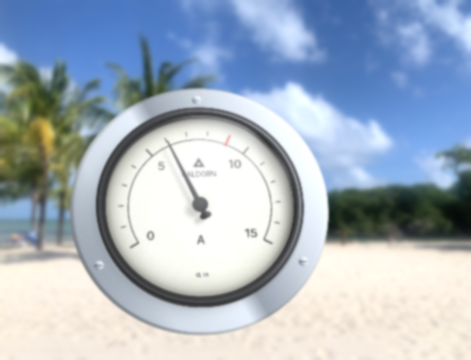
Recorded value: 6 (A)
